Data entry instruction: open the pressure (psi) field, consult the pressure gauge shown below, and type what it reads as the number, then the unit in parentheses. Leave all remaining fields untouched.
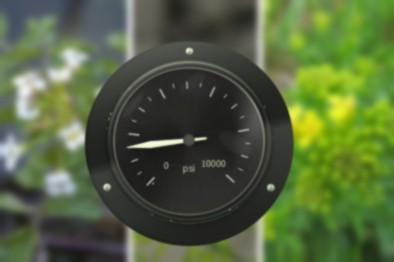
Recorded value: 1500 (psi)
